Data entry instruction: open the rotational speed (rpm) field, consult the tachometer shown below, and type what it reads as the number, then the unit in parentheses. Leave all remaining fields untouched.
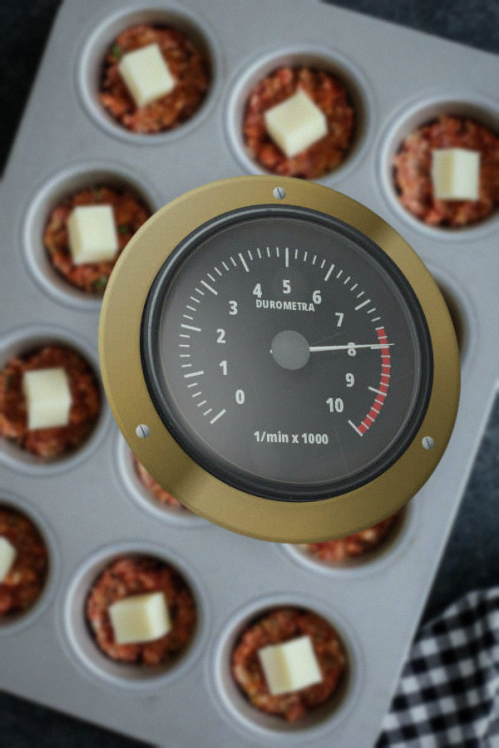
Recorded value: 8000 (rpm)
